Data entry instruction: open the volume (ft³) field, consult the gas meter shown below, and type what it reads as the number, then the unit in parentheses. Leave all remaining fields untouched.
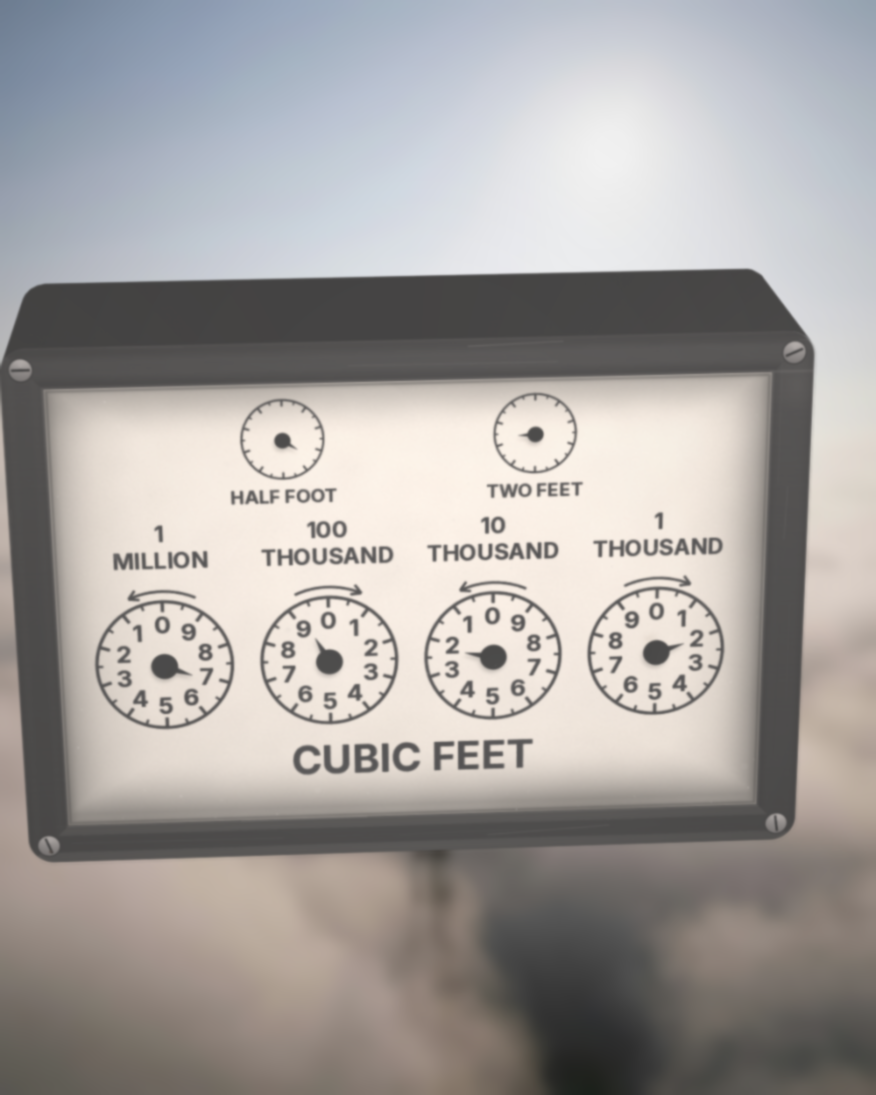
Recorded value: 692200 (ft³)
